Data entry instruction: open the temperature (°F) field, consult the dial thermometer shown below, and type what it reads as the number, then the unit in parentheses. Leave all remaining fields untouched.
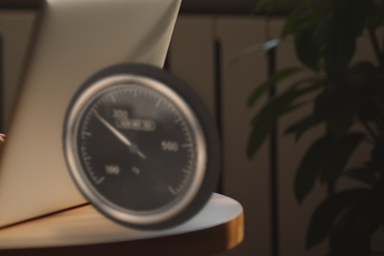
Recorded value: 250 (°F)
